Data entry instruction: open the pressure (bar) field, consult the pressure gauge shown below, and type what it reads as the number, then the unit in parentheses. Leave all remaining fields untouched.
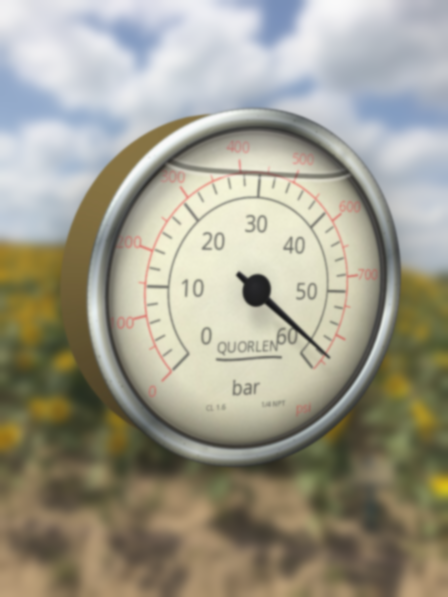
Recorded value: 58 (bar)
